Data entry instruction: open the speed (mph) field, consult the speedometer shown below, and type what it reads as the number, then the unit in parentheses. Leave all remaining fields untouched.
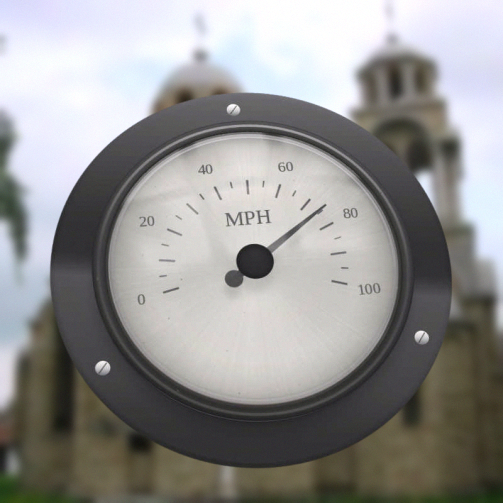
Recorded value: 75 (mph)
